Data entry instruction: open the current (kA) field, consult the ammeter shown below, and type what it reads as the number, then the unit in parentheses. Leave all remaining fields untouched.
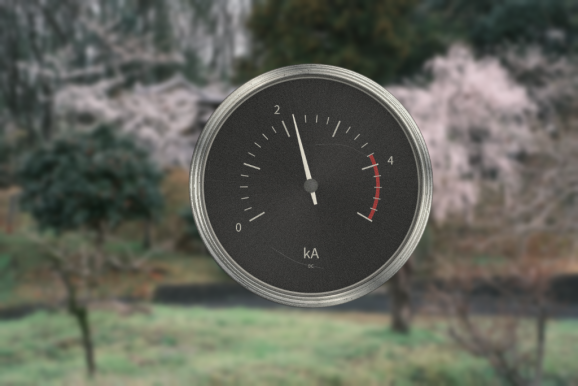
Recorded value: 2.2 (kA)
